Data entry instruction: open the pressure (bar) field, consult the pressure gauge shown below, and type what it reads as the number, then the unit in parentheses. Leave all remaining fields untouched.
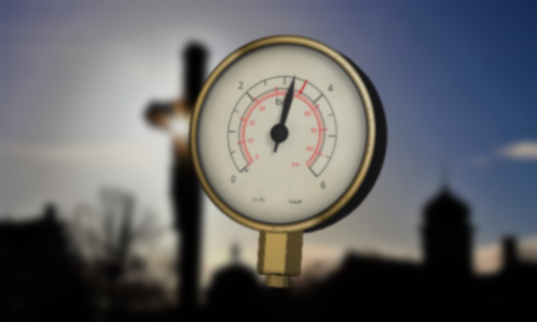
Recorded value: 3.25 (bar)
